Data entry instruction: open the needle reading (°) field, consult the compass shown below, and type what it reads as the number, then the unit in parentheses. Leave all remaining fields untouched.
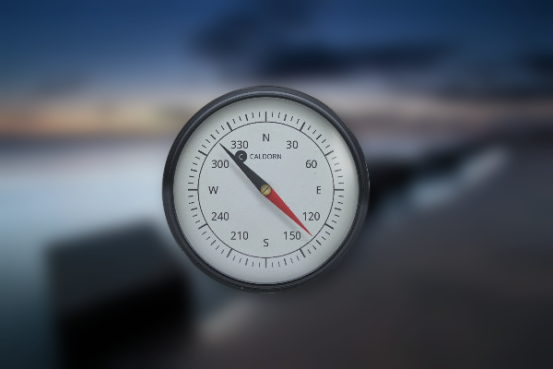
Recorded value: 135 (°)
